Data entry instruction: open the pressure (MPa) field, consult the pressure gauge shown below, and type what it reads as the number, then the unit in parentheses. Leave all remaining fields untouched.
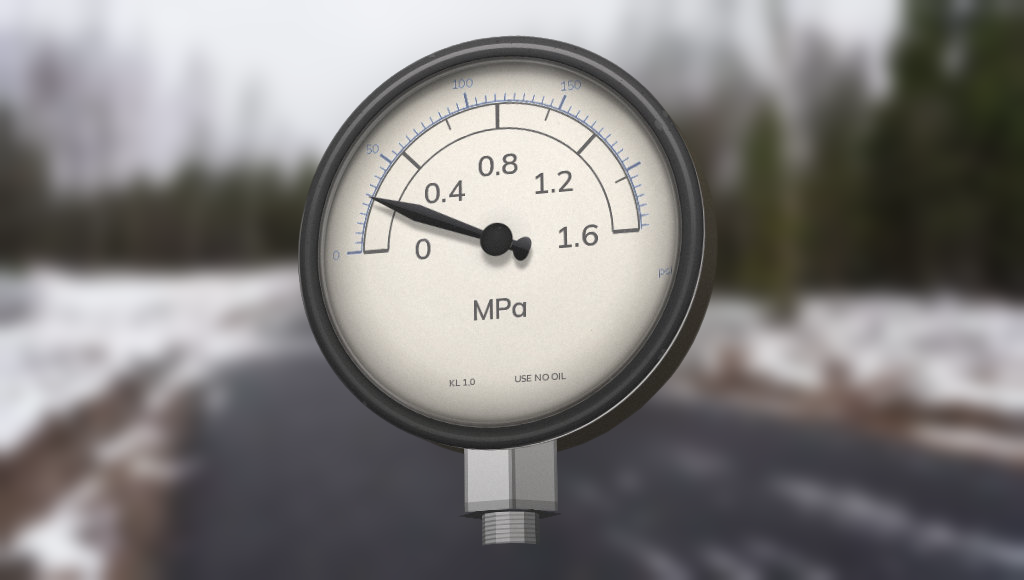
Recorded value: 0.2 (MPa)
